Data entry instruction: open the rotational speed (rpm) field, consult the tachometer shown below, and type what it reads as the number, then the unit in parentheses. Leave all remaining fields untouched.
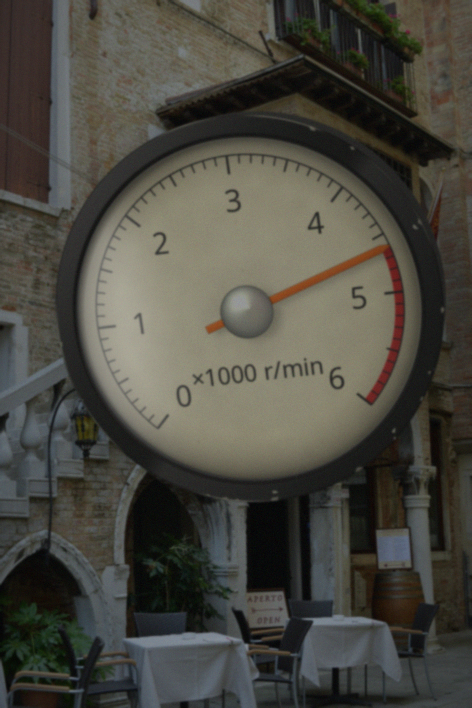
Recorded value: 4600 (rpm)
